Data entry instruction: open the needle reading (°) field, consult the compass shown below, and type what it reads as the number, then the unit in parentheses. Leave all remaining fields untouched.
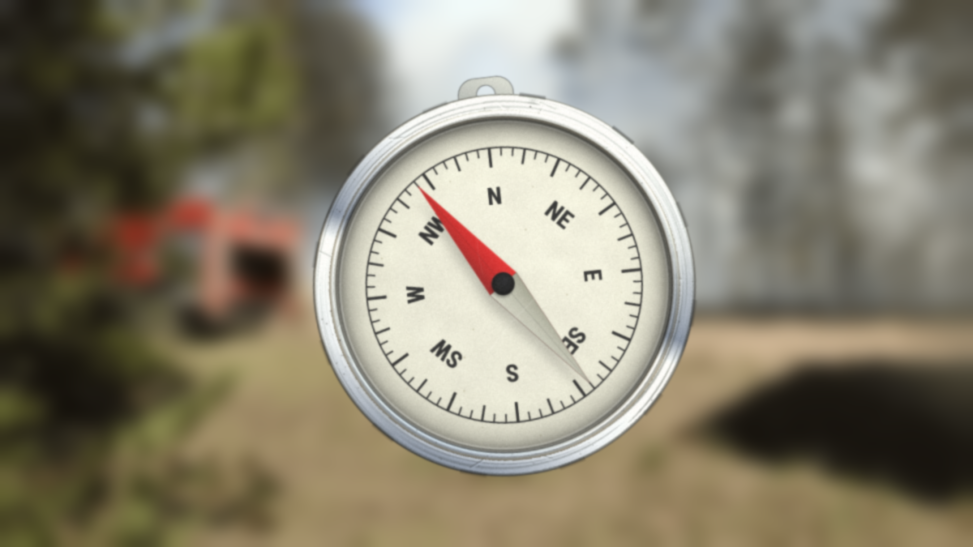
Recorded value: 325 (°)
